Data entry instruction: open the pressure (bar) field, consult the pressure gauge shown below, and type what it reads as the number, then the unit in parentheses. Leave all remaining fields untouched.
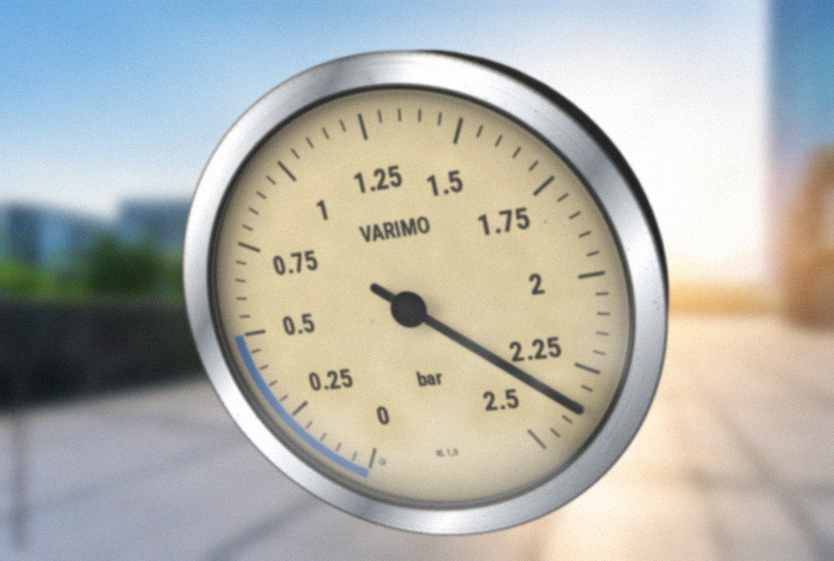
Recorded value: 2.35 (bar)
